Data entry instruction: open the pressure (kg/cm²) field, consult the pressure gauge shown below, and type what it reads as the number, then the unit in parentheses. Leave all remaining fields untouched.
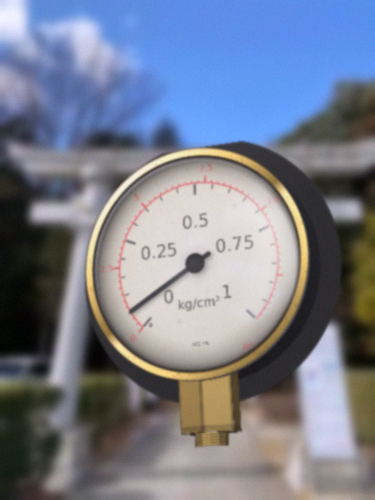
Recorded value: 0.05 (kg/cm²)
